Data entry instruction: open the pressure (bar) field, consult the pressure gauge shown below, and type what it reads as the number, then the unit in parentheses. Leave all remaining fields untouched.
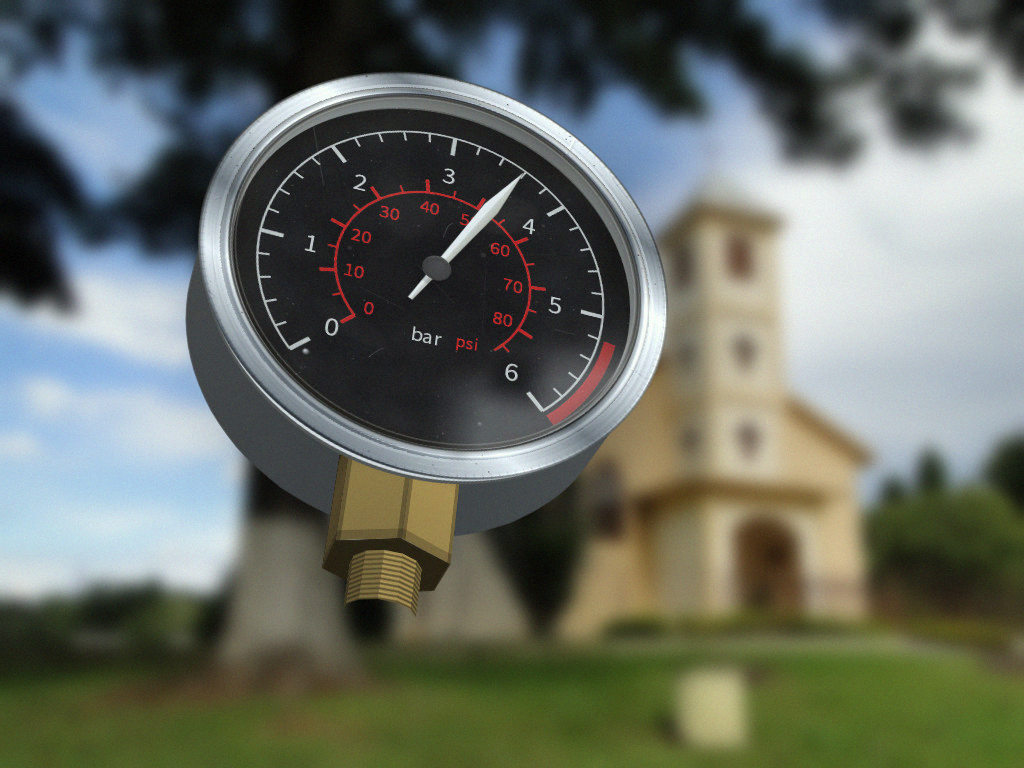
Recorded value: 3.6 (bar)
